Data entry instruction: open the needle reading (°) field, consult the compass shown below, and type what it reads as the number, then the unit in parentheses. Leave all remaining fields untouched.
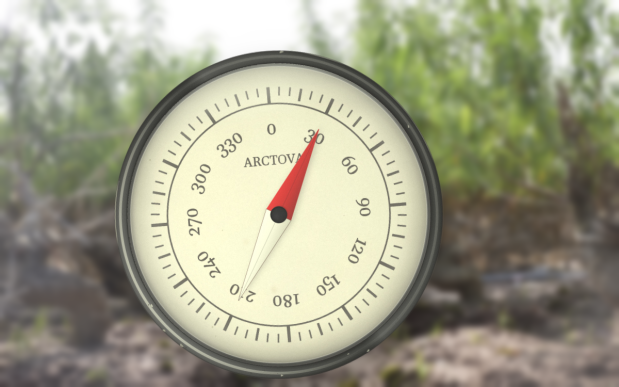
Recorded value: 30 (°)
